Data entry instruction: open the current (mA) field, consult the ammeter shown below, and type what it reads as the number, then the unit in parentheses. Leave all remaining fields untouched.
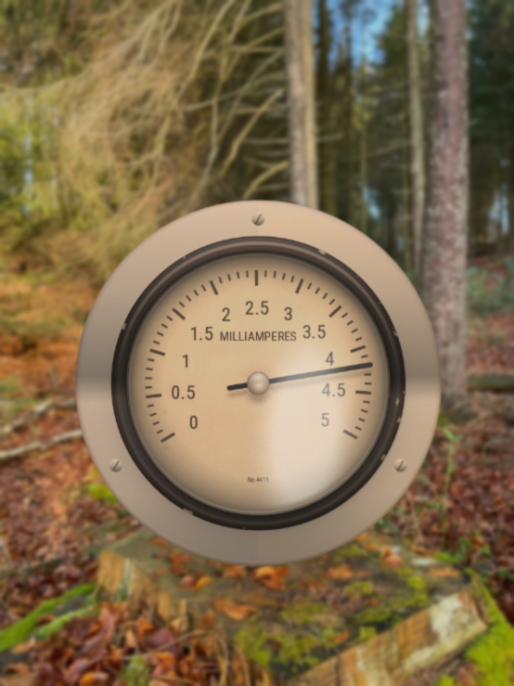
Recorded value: 4.2 (mA)
